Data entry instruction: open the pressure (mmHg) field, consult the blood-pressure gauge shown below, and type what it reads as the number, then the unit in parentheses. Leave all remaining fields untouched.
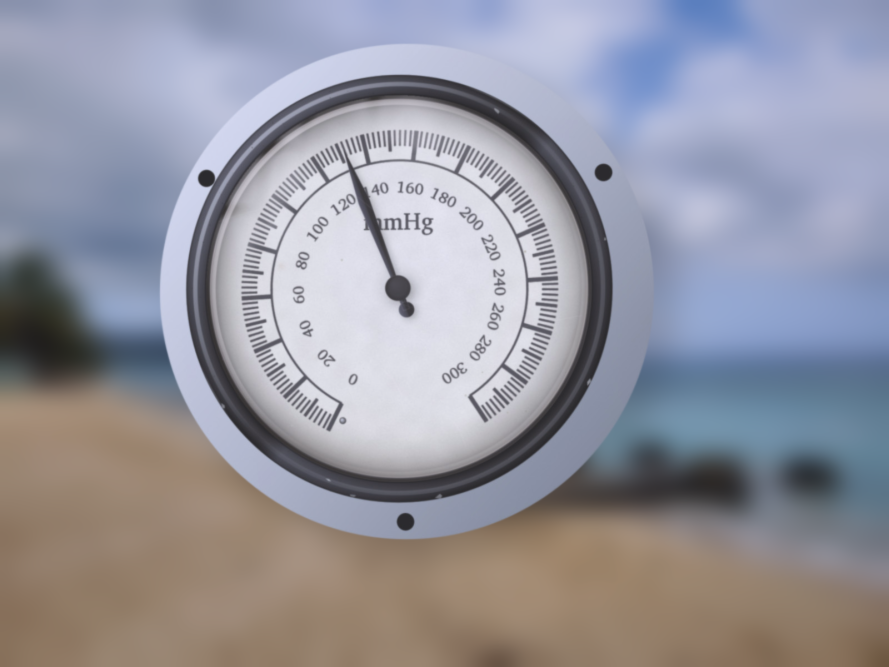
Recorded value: 132 (mmHg)
